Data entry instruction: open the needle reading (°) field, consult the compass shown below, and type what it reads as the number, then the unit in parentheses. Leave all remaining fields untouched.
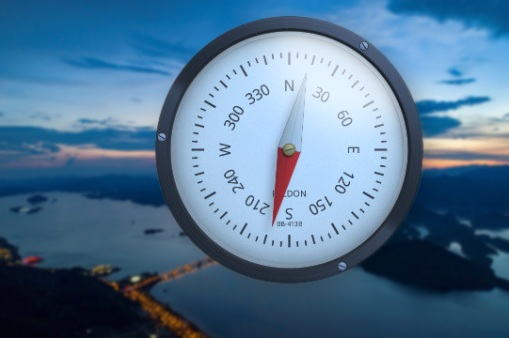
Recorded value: 192.5 (°)
